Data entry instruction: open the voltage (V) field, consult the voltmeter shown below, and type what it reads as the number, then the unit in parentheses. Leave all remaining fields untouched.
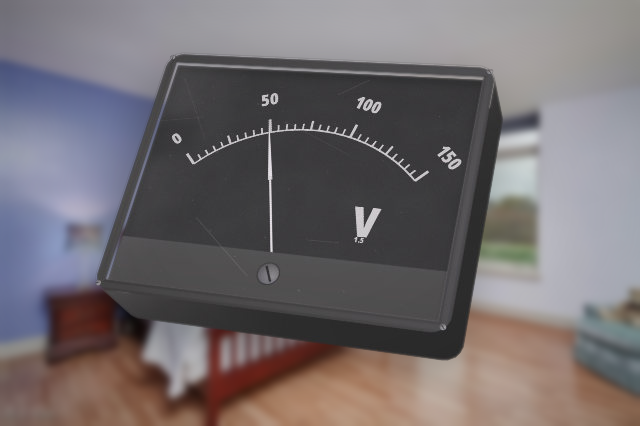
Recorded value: 50 (V)
